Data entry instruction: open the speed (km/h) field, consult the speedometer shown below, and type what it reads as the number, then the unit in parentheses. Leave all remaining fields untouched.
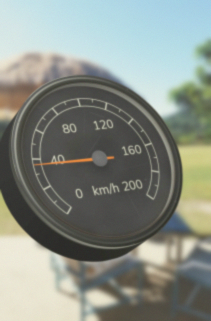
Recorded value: 35 (km/h)
